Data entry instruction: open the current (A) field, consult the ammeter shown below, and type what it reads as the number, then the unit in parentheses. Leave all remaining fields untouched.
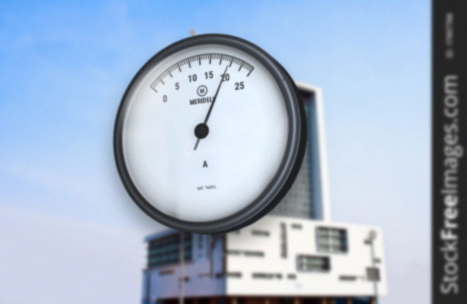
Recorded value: 20 (A)
